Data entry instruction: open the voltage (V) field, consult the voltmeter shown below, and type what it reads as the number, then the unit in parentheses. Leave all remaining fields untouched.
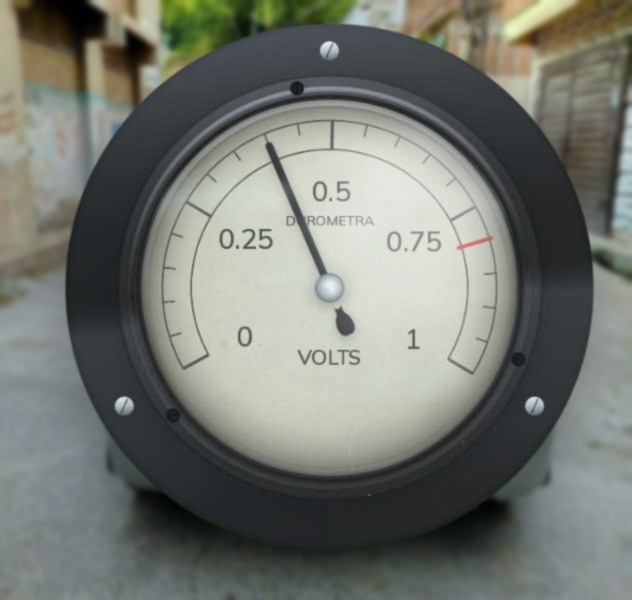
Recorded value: 0.4 (V)
